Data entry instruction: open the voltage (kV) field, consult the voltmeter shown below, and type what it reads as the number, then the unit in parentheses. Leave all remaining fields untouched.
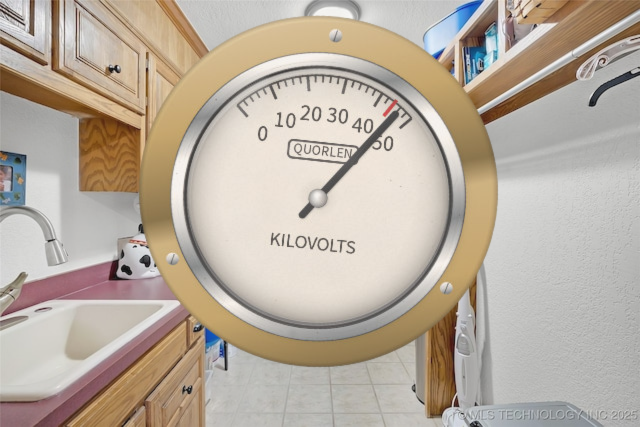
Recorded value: 46 (kV)
